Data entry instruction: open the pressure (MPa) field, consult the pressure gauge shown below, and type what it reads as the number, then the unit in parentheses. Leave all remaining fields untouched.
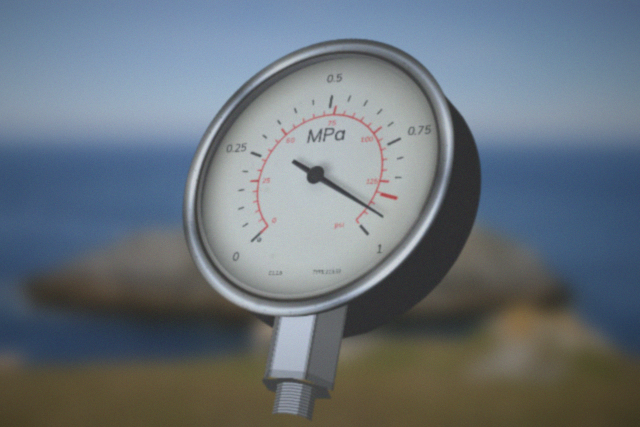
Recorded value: 0.95 (MPa)
